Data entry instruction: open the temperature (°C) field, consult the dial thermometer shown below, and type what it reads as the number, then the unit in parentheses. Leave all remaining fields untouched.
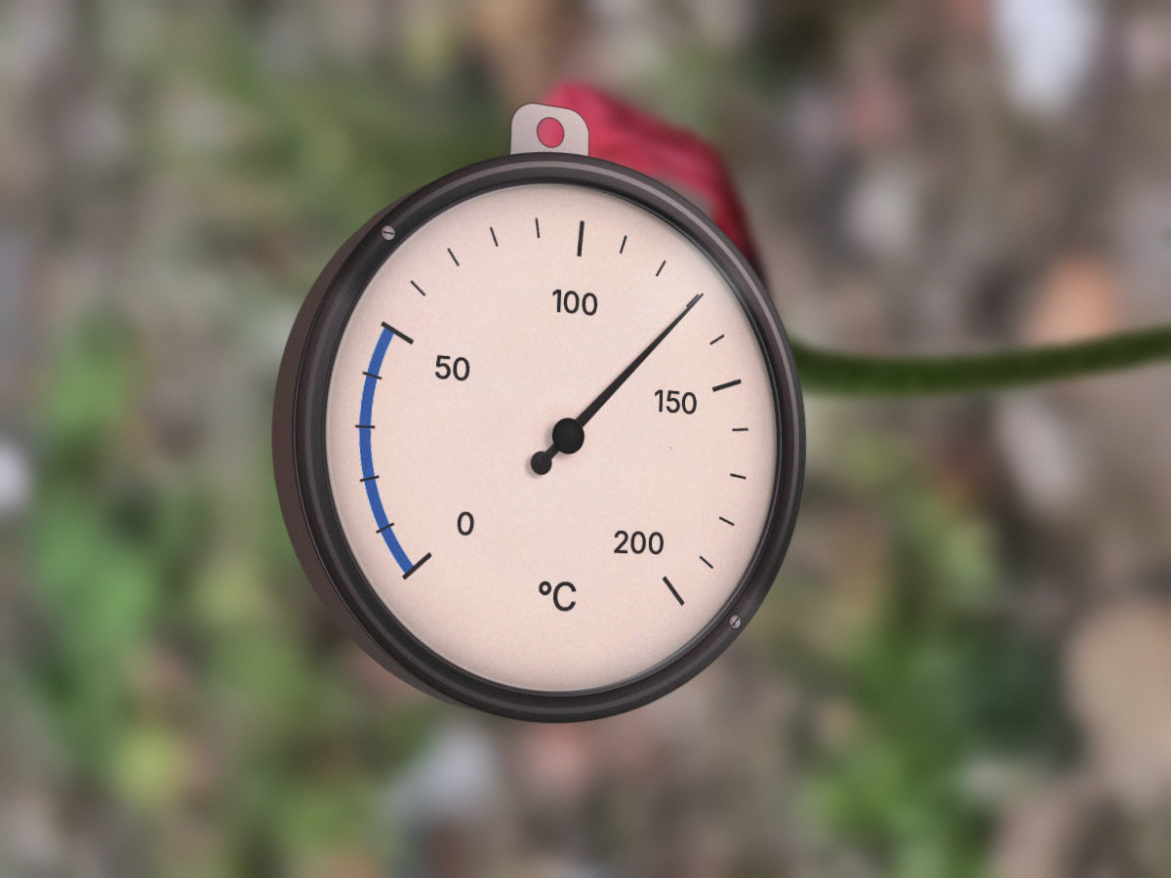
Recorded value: 130 (°C)
